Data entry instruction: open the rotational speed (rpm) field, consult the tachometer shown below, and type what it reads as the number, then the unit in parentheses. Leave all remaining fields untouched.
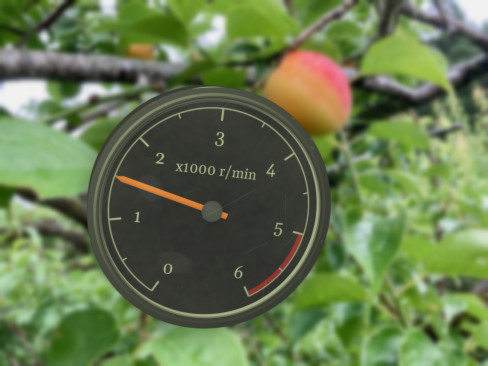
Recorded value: 1500 (rpm)
